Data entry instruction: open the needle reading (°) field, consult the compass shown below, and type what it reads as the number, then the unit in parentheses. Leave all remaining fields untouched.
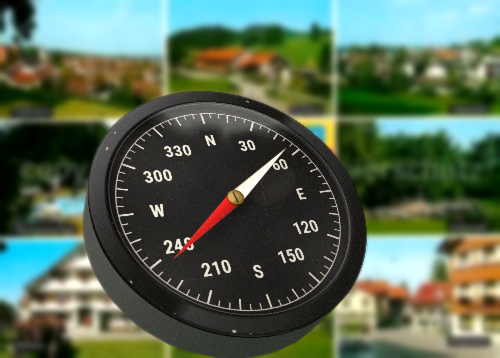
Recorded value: 235 (°)
